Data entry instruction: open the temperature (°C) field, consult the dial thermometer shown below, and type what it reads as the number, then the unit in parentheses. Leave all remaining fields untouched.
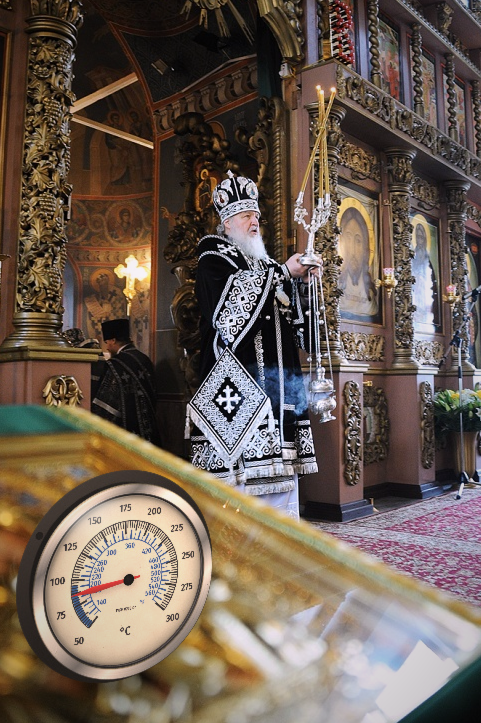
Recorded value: 87.5 (°C)
